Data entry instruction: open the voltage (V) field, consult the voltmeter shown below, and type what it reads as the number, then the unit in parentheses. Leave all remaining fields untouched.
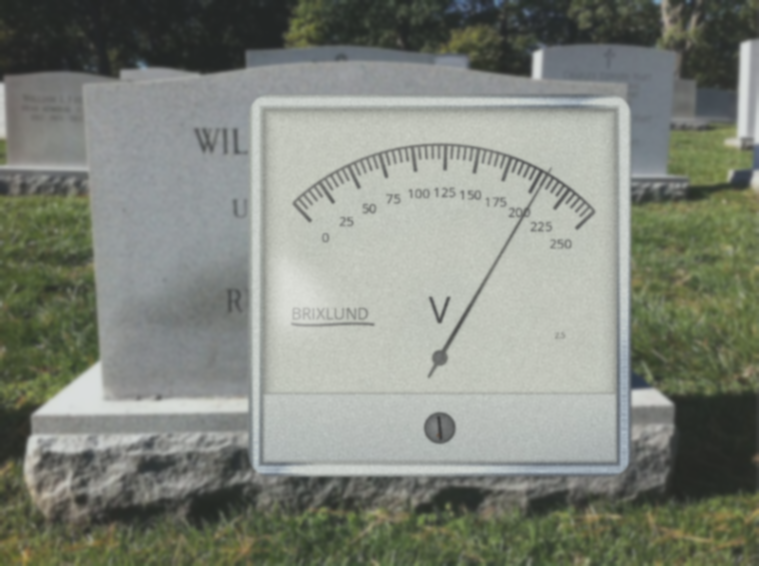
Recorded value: 205 (V)
